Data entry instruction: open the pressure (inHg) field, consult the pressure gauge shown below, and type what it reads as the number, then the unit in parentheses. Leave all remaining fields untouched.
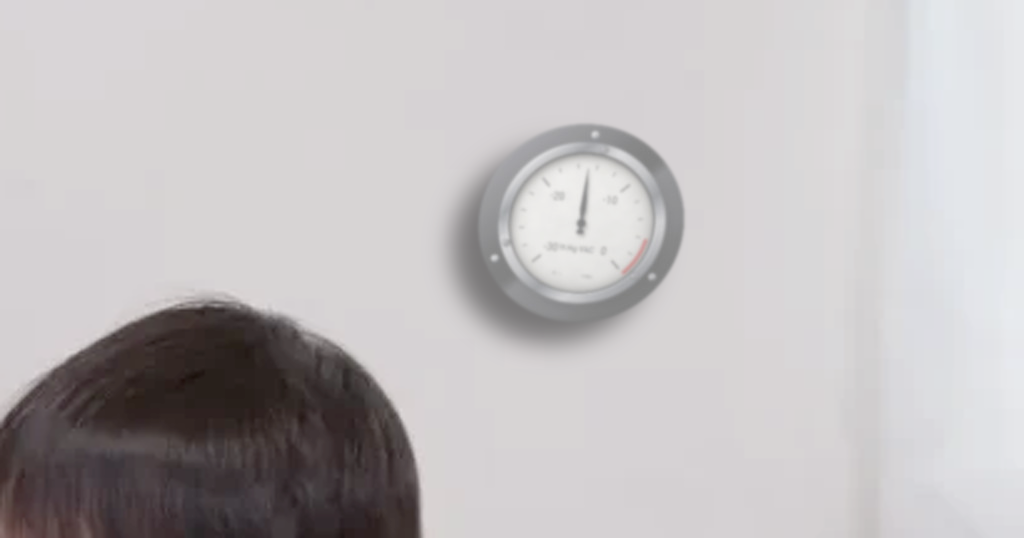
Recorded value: -15 (inHg)
